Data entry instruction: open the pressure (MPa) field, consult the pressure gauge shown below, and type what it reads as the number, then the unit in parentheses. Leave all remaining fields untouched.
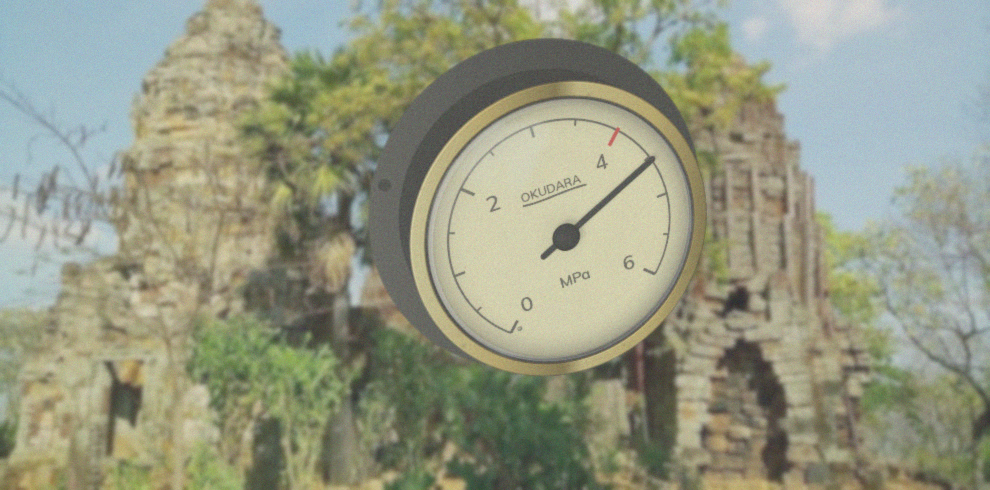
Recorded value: 4.5 (MPa)
